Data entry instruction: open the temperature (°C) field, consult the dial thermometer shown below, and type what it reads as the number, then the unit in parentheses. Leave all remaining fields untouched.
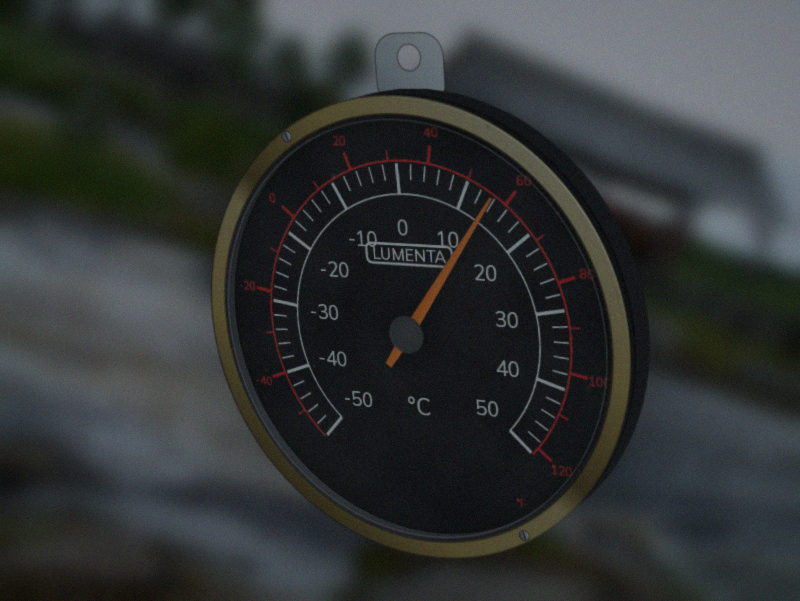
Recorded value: 14 (°C)
